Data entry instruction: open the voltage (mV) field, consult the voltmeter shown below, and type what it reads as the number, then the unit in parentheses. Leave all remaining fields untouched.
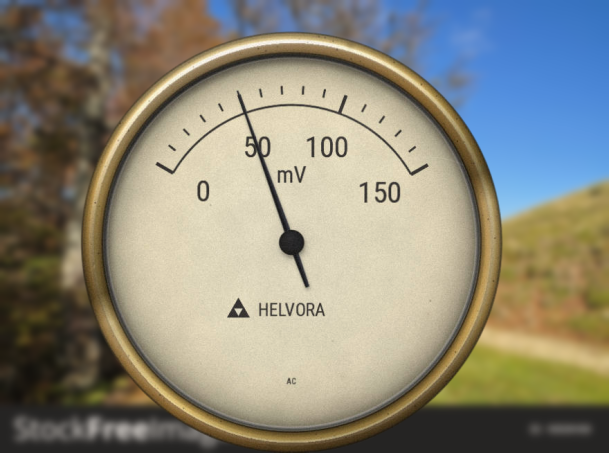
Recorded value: 50 (mV)
